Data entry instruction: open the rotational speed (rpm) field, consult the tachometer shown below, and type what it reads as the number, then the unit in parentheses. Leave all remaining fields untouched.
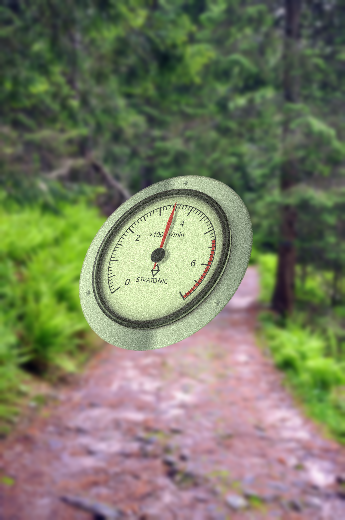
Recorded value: 3500 (rpm)
